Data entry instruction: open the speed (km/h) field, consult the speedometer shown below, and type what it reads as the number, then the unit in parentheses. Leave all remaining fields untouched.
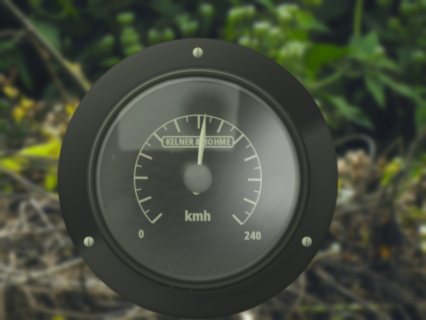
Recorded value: 125 (km/h)
